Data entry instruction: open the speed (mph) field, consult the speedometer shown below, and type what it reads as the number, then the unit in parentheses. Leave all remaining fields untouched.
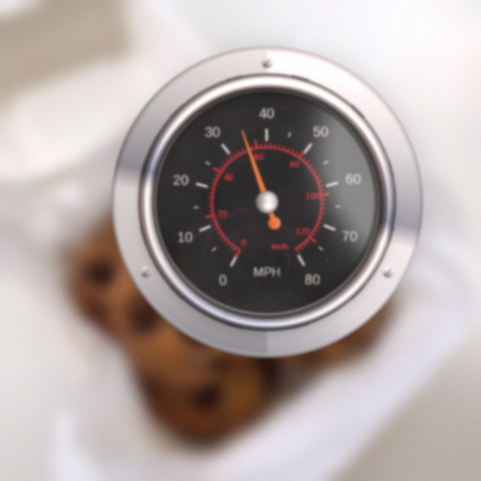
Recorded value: 35 (mph)
